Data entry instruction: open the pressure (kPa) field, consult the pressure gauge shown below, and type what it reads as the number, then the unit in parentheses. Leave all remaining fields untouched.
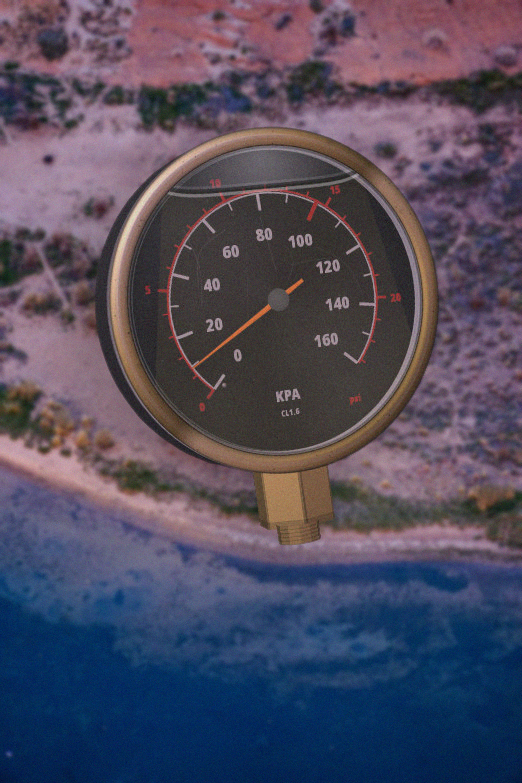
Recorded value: 10 (kPa)
